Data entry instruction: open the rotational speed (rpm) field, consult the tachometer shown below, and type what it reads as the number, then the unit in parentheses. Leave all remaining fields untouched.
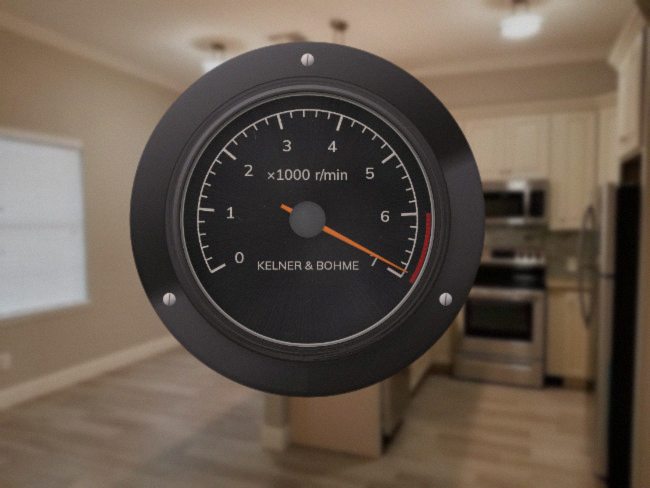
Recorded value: 6900 (rpm)
